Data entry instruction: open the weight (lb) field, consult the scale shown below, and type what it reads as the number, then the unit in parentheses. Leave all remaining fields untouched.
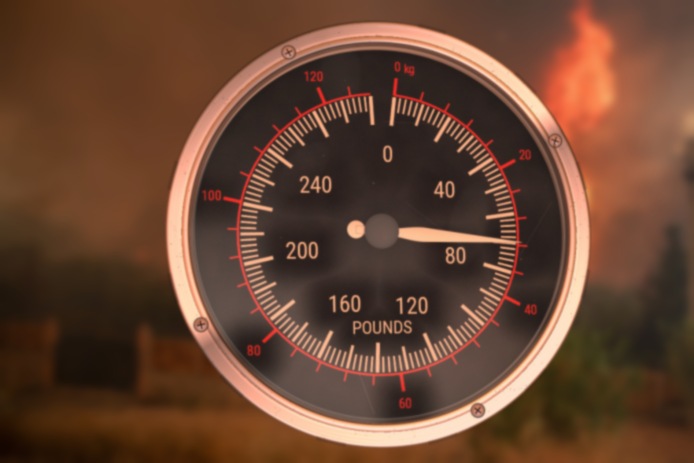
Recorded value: 70 (lb)
